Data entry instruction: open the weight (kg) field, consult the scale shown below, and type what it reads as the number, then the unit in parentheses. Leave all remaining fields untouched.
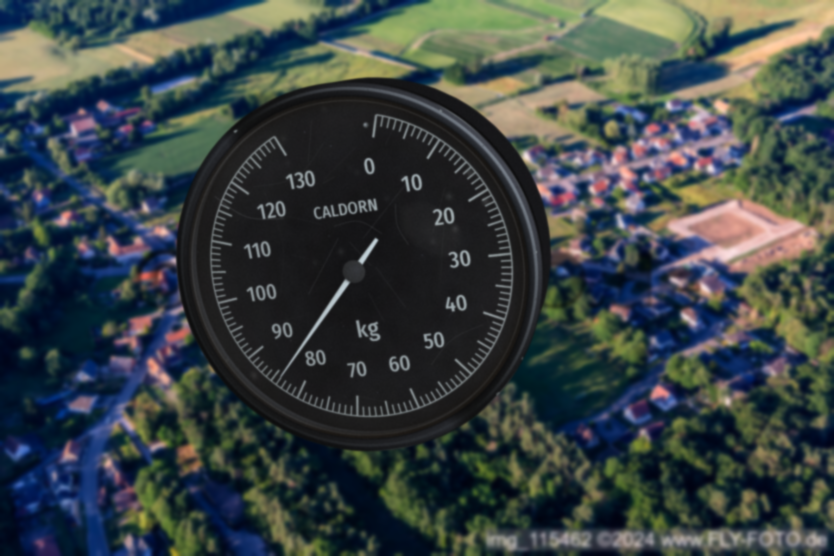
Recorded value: 84 (kg)
